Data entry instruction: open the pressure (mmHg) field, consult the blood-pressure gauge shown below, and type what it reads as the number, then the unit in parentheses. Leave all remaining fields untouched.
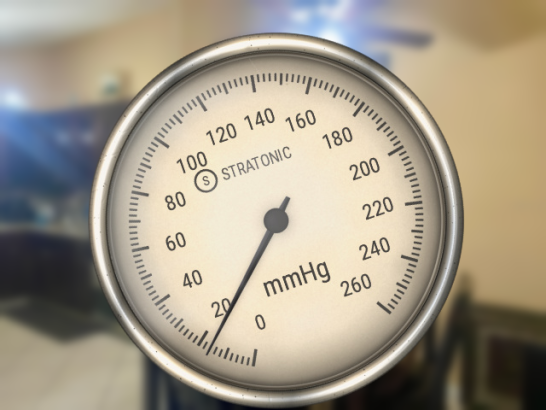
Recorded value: 16 (mmHg)
